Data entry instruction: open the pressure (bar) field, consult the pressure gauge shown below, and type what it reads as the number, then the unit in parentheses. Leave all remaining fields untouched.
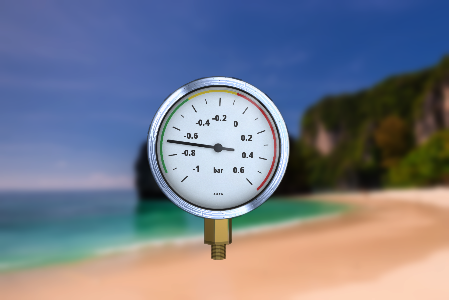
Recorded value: -0.7 (bar)
